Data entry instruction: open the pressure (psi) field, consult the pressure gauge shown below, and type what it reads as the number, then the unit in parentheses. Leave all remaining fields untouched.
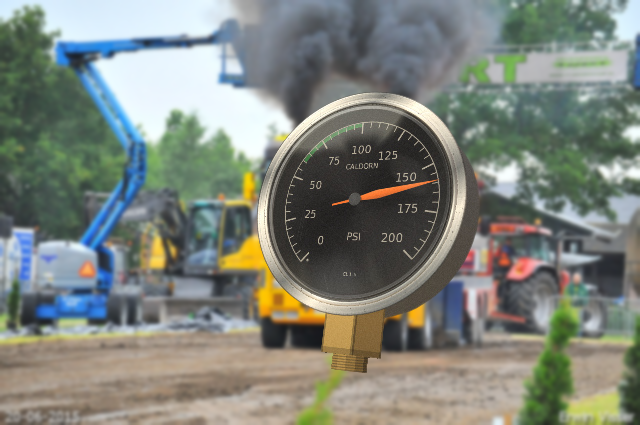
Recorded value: 160 (psi)
